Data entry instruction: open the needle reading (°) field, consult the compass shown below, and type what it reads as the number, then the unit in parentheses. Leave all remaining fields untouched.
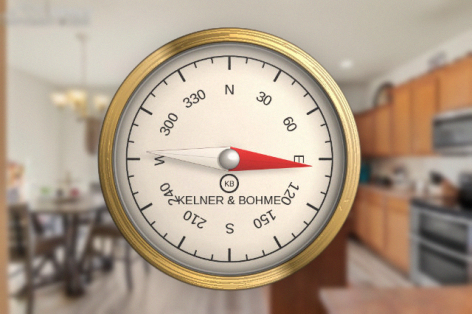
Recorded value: 95 (°)
